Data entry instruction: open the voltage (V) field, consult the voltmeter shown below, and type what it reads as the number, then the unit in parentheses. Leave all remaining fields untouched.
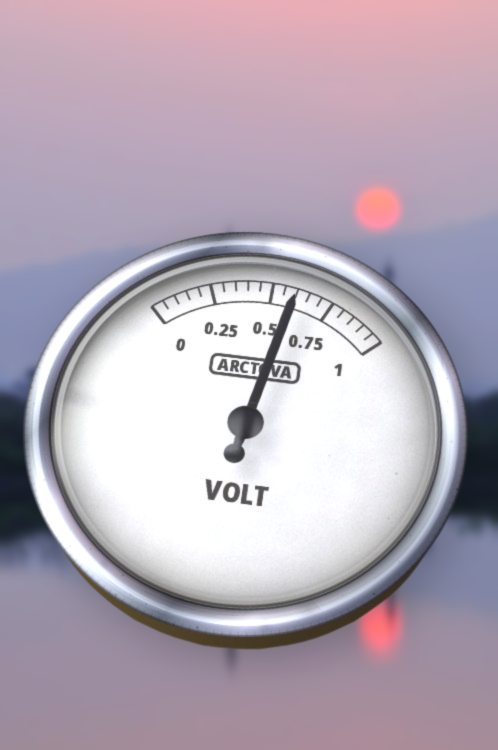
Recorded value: 0.6 (V)
